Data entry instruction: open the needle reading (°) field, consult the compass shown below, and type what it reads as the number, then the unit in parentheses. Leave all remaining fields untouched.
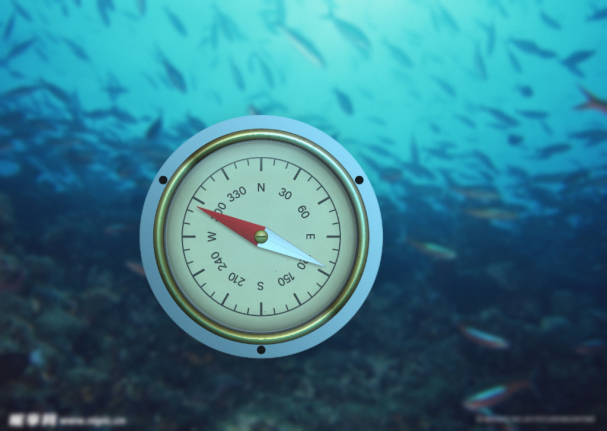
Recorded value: 295 (°)
